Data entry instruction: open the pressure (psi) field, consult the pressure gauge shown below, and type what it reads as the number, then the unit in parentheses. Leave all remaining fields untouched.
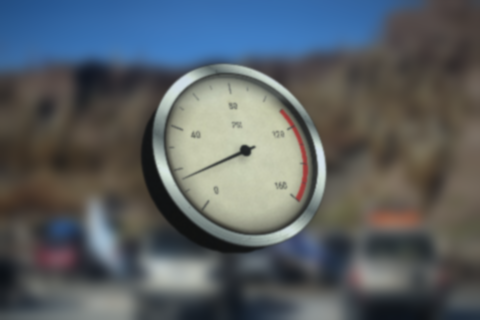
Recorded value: 15 (psi)
